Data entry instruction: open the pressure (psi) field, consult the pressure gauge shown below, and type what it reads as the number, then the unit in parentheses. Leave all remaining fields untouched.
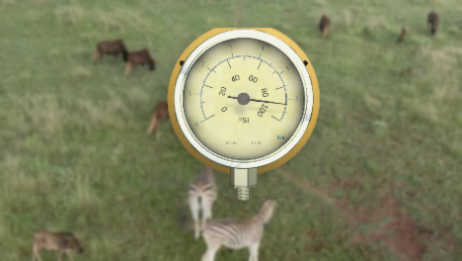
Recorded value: 90 (psi)
